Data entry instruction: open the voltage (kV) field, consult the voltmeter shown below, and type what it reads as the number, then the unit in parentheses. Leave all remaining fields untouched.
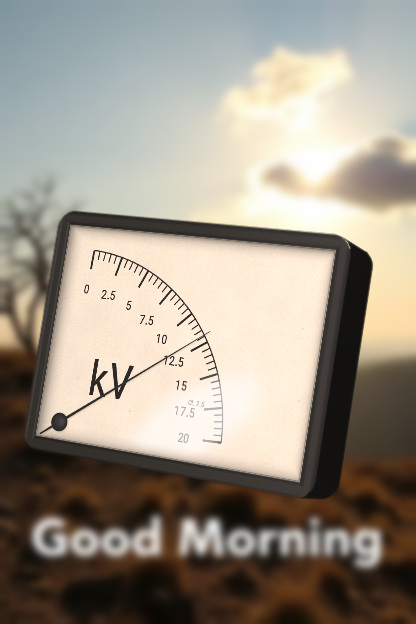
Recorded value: 12 (kV)
